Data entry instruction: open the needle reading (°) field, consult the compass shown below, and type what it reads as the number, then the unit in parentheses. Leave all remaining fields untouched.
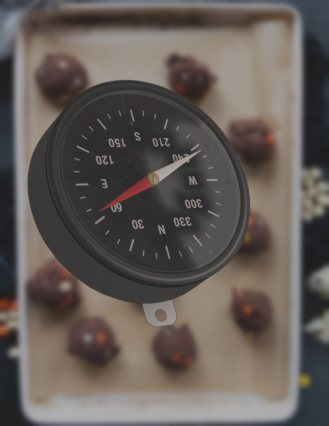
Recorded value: 65 (°)
